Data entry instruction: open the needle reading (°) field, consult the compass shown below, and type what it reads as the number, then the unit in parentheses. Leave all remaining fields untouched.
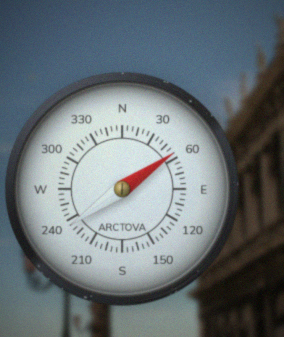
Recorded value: 55 (°)
